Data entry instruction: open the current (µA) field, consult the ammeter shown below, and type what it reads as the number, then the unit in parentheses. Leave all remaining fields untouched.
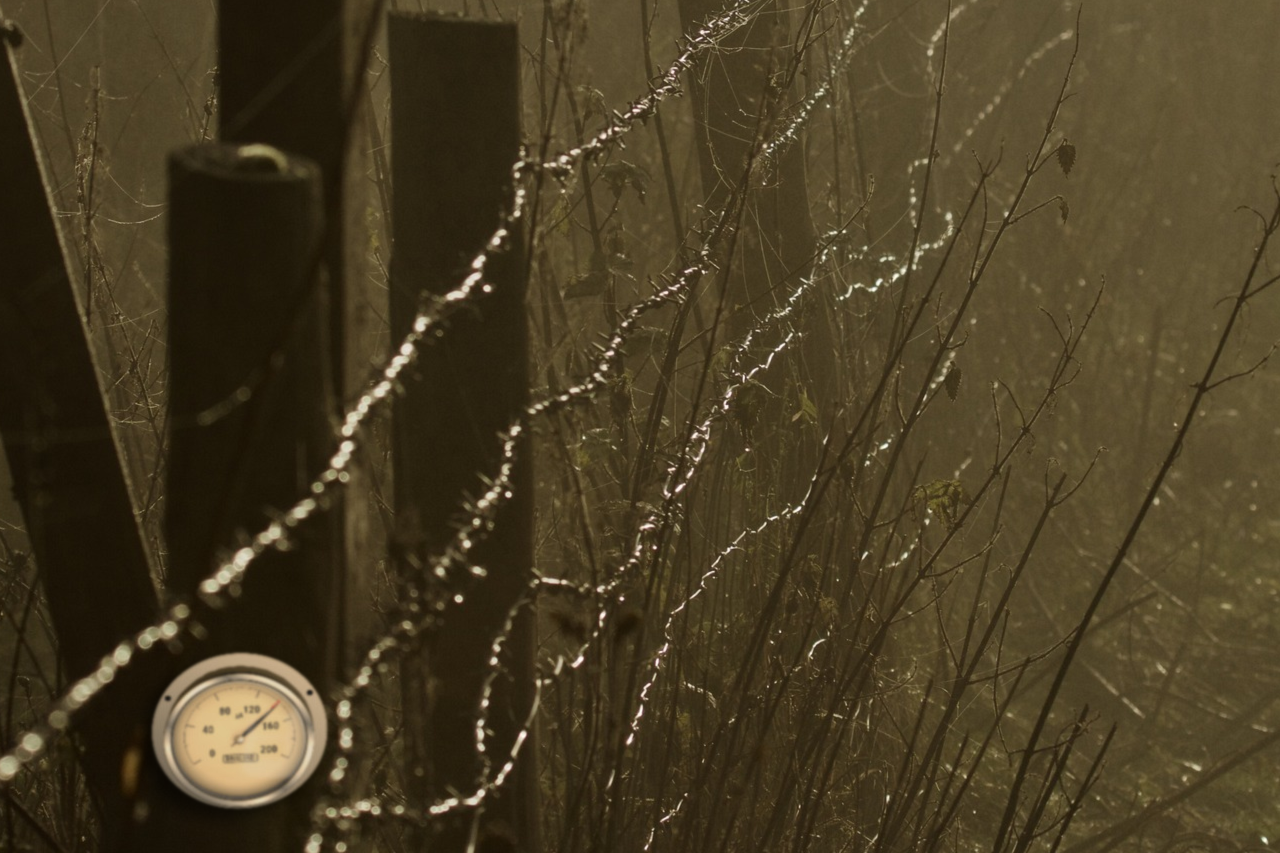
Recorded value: 140 (µA)
